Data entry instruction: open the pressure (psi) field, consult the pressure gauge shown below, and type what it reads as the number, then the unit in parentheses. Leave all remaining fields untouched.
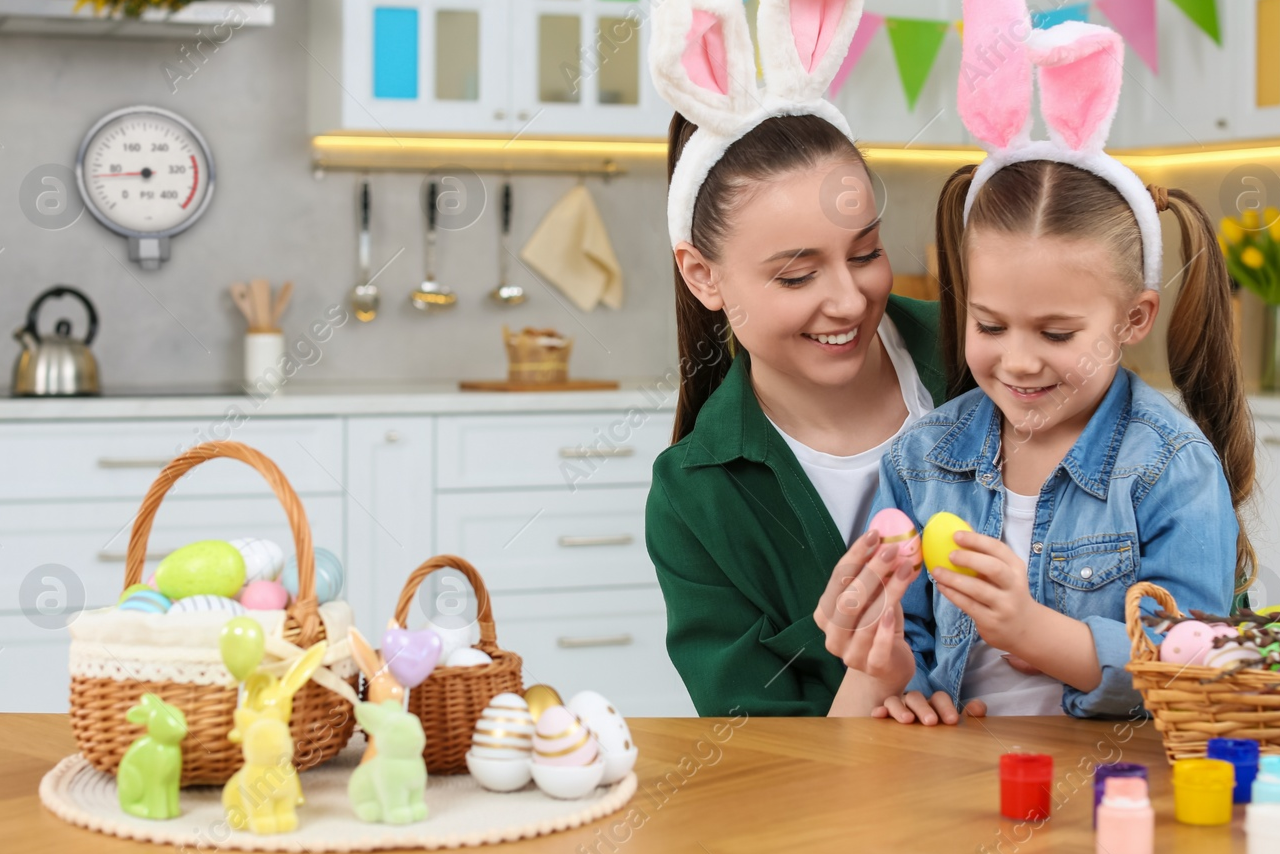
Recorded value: 60 (psi)
